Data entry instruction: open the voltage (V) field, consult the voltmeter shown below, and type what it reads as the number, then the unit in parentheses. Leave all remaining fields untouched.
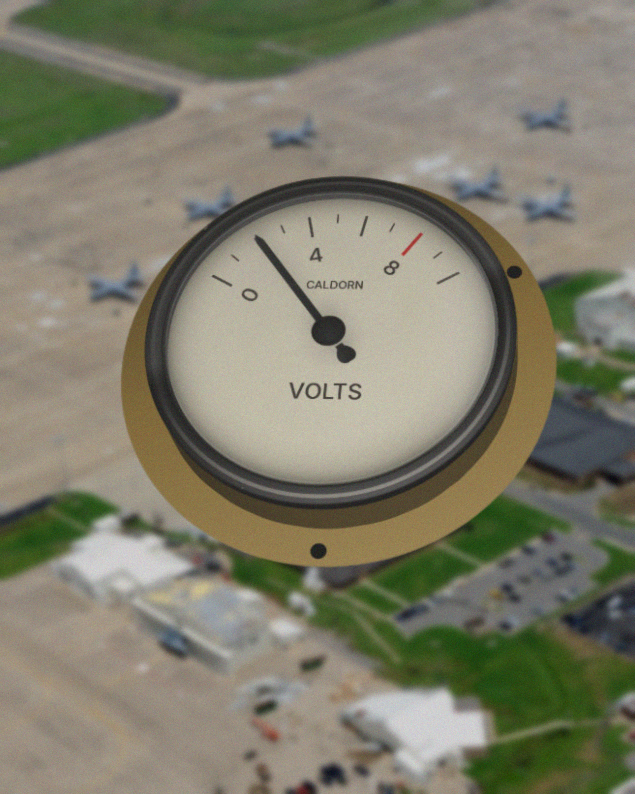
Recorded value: 2 (V)
